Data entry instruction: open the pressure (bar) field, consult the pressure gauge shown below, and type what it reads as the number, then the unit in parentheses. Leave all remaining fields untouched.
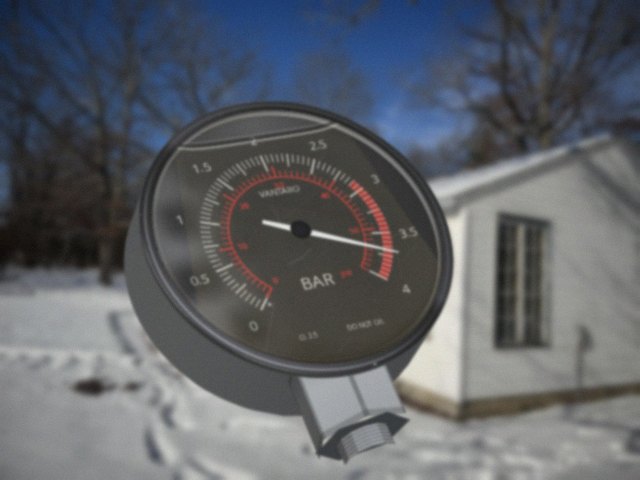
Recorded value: 3.75 (bar)
